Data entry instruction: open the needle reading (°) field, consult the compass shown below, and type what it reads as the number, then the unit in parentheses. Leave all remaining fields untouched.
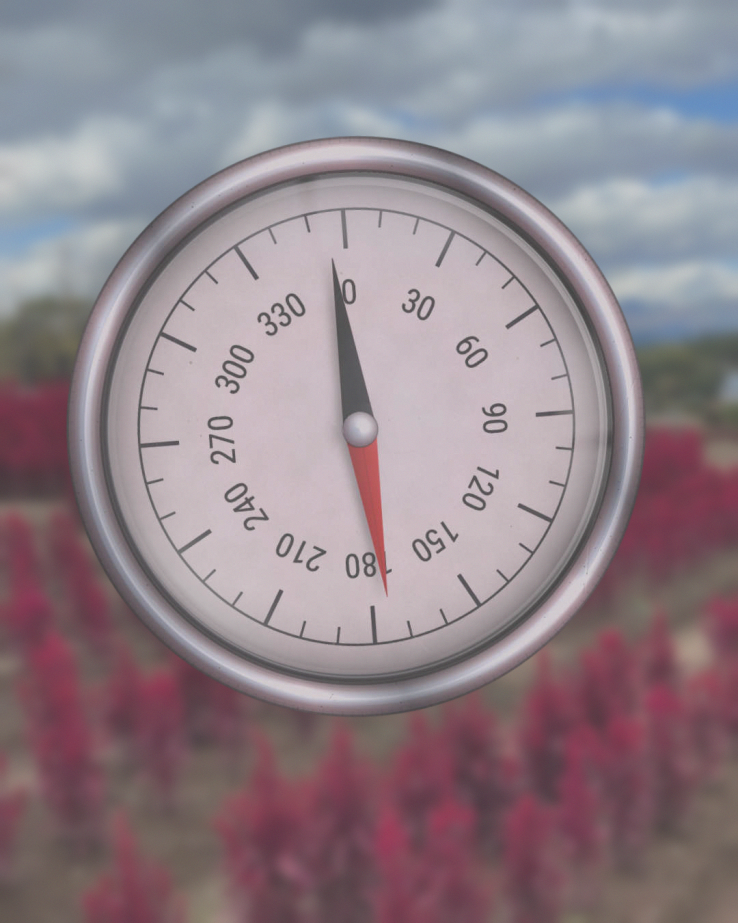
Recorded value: 175 (°)
